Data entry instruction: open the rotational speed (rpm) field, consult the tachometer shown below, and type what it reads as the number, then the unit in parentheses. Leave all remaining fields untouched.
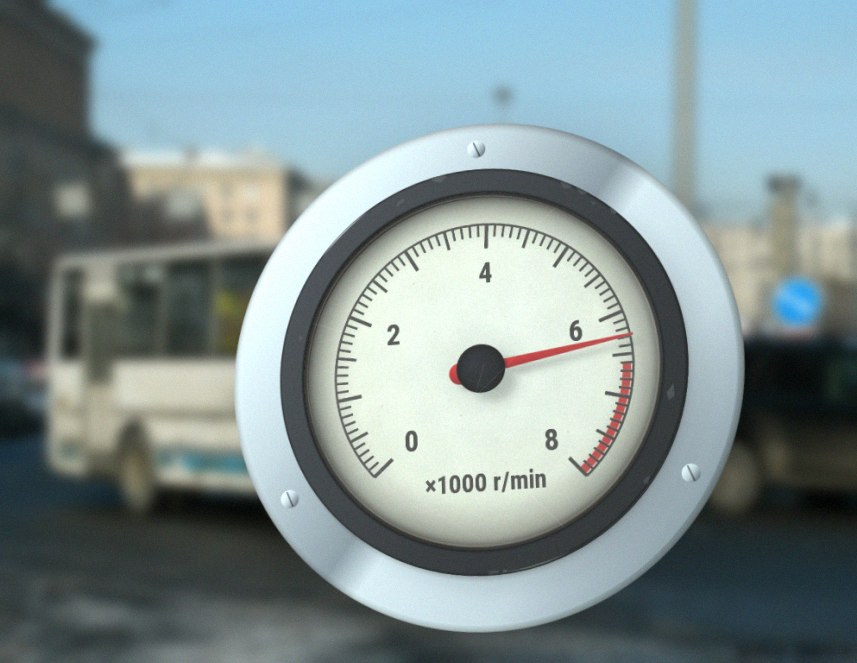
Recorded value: 6300 (rpm)
